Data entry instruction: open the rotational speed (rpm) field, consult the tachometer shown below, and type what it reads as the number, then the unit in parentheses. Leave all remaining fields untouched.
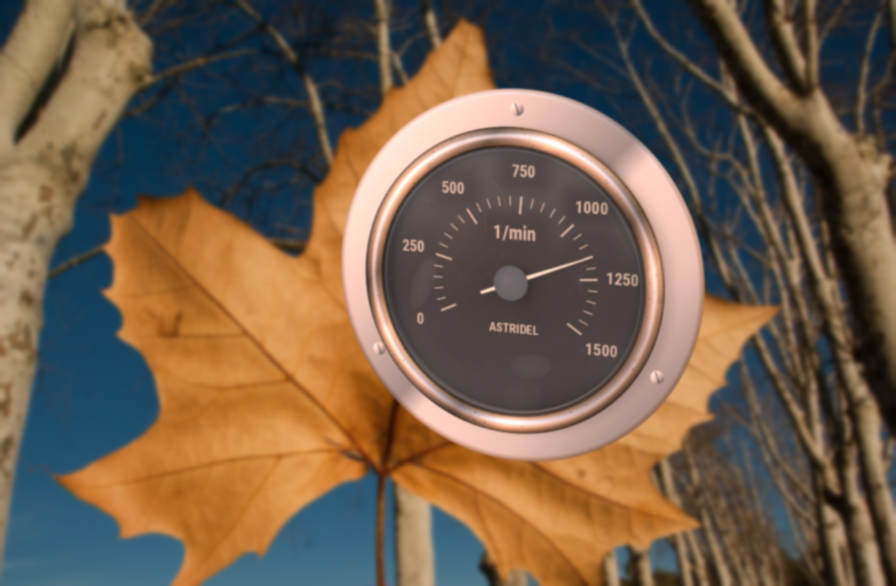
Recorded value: 1150 (rpm)
